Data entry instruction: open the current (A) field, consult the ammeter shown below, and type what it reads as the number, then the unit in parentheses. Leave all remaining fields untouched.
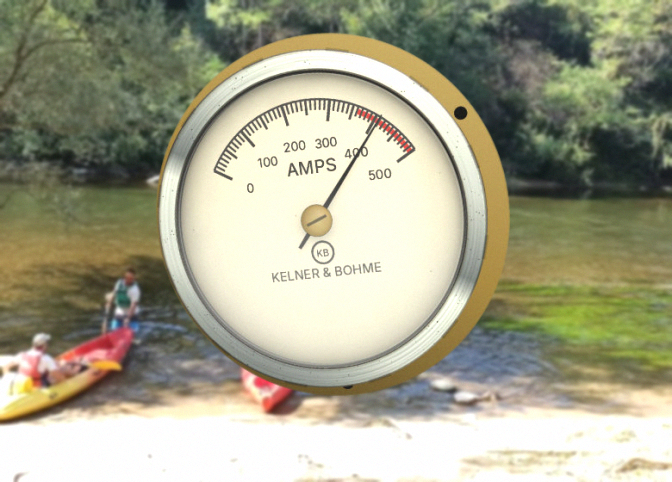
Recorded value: 410 (A)
